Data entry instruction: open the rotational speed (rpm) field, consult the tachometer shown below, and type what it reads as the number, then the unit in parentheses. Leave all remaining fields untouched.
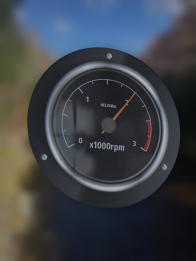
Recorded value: 2000 (rpm)
